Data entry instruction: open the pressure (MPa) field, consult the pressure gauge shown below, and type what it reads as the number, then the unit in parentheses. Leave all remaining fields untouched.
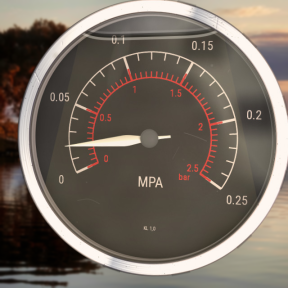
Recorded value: 0.02 (MPa)
